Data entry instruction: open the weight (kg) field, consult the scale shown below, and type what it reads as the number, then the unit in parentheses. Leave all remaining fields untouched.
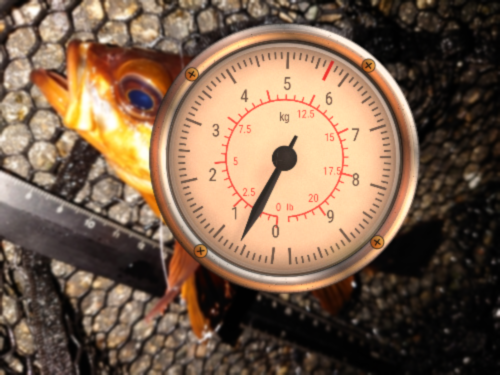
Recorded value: 0.6 (kg)
